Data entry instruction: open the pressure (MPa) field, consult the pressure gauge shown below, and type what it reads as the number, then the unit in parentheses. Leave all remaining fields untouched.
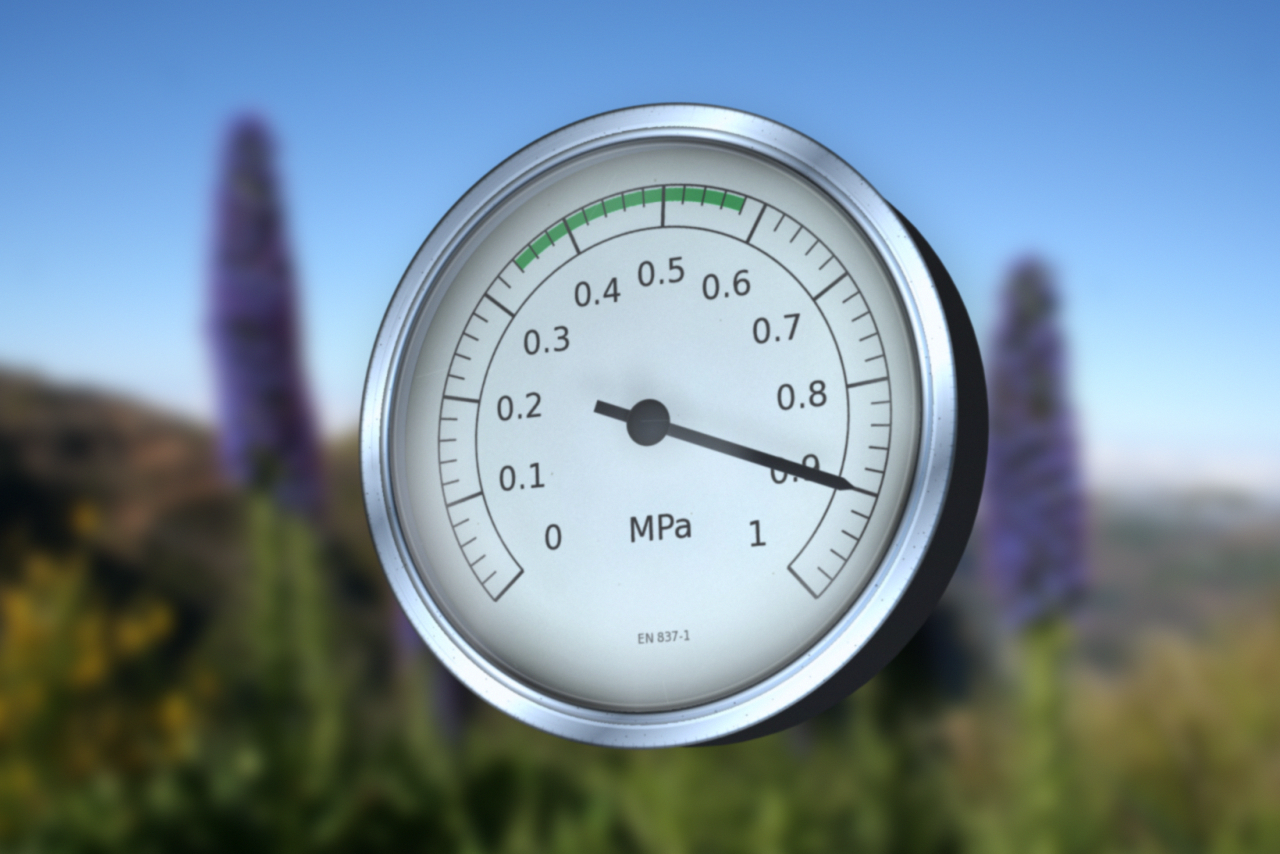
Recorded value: 0.9 (MPa)
